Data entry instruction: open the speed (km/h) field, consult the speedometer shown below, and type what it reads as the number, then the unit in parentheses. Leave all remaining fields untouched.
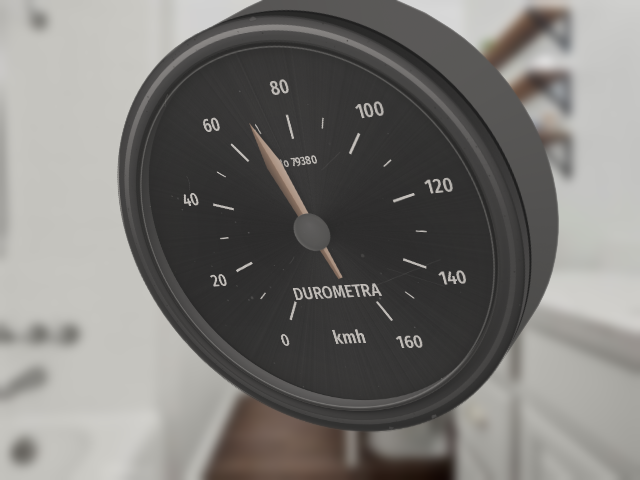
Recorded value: 70 (km/h)
